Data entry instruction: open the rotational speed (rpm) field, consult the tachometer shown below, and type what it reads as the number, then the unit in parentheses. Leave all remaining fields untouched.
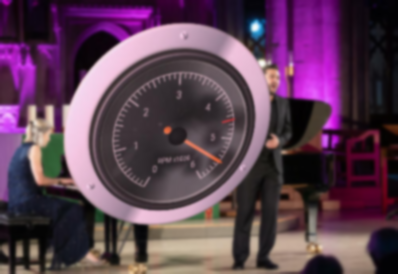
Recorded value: 5500 (rpm)
